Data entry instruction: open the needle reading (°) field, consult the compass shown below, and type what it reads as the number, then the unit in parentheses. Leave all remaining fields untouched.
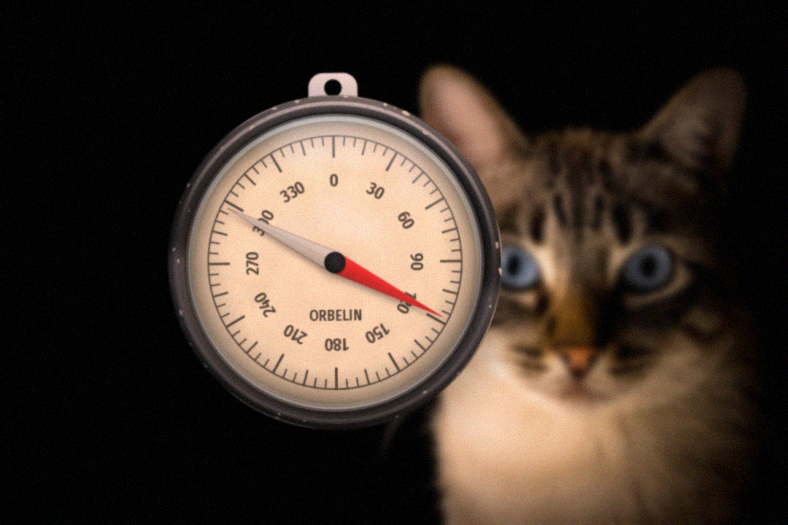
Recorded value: 117.5 (°)
